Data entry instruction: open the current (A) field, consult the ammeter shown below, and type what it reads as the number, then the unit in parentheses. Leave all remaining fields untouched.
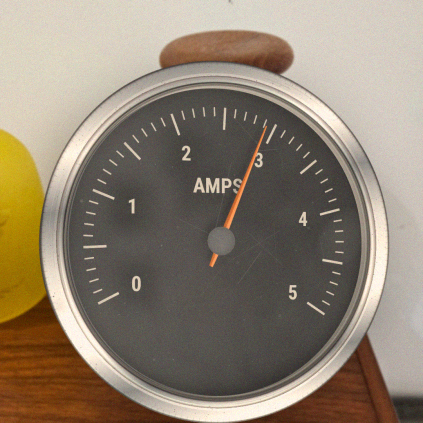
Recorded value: 2.9 (A)
